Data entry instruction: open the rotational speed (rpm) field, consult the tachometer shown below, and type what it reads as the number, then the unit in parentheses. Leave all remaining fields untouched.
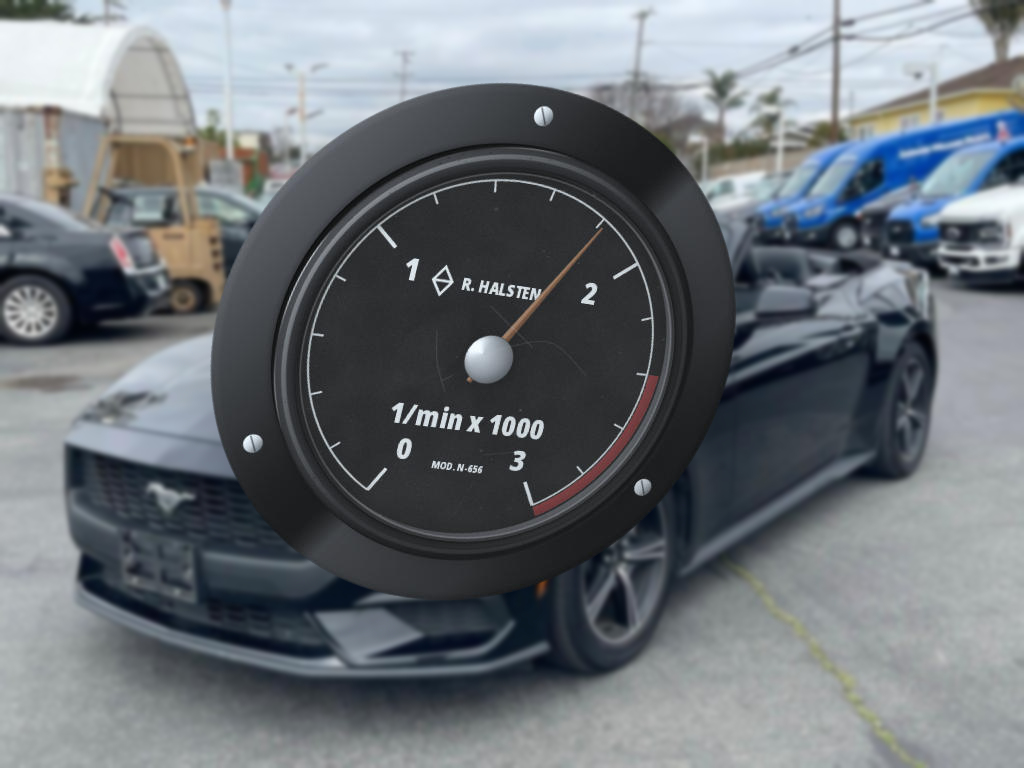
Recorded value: 1800 (rpm)
